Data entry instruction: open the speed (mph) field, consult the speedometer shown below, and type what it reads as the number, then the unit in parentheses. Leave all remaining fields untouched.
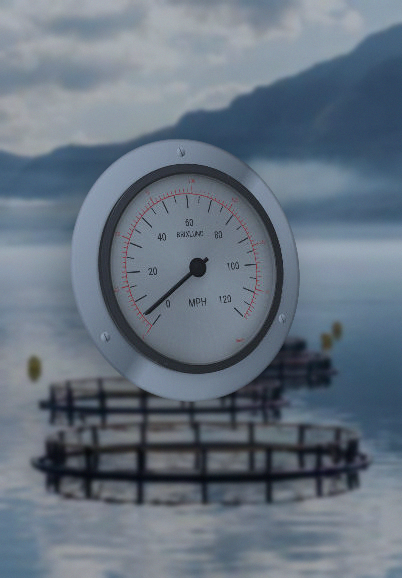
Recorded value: 5 (mph)
